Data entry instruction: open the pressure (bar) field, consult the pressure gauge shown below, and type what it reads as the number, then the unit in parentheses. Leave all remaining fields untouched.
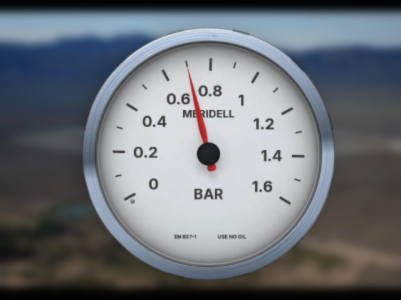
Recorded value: 0.7 (bar)
